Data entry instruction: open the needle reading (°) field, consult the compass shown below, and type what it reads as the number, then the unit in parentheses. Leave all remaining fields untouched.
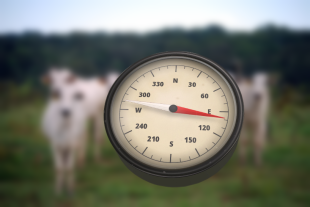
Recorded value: 100 (°)
